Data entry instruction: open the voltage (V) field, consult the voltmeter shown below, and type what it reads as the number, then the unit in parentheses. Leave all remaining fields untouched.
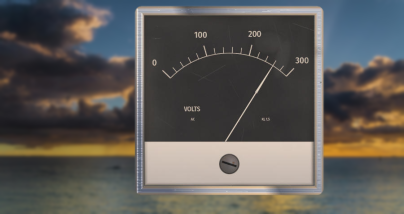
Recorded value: 260 (V)
